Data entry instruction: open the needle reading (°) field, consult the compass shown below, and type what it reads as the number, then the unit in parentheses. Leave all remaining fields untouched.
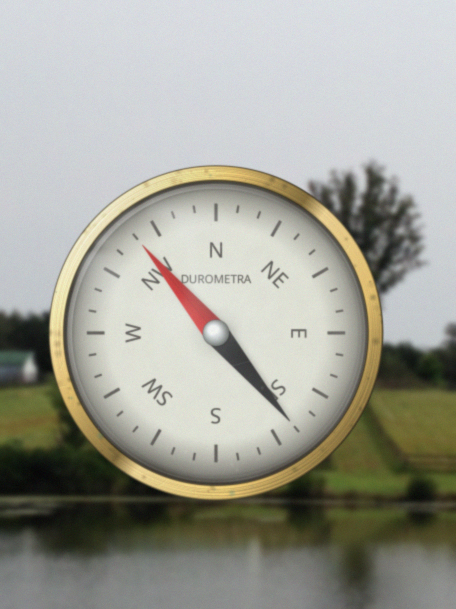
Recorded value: 320 (°)
